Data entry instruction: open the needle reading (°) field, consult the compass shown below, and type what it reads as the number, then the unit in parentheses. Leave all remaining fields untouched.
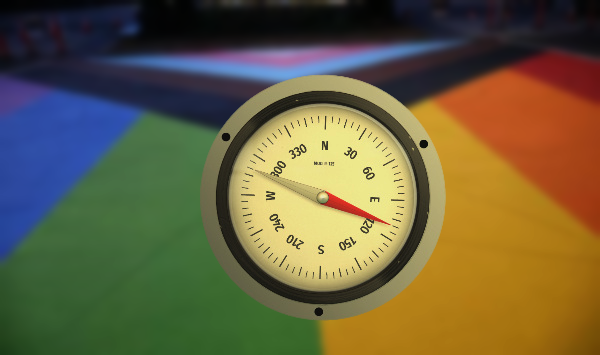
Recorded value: 110 (°)
